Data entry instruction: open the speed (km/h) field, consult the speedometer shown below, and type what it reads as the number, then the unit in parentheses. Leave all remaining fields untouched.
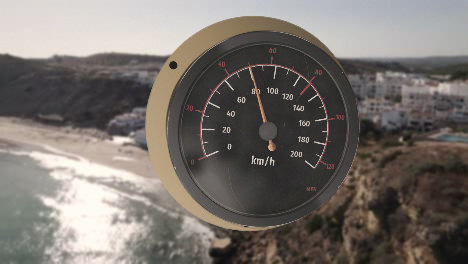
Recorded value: 80 (km/h)
